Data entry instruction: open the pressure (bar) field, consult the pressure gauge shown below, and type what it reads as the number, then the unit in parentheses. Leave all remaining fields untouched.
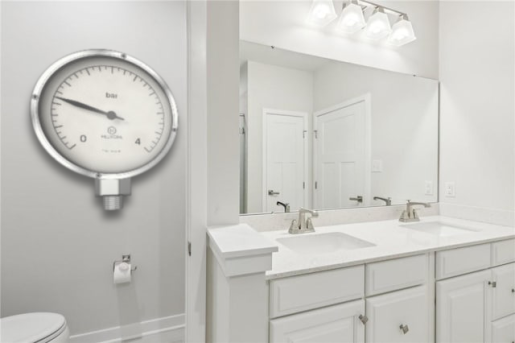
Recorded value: 0.9 (bar)
